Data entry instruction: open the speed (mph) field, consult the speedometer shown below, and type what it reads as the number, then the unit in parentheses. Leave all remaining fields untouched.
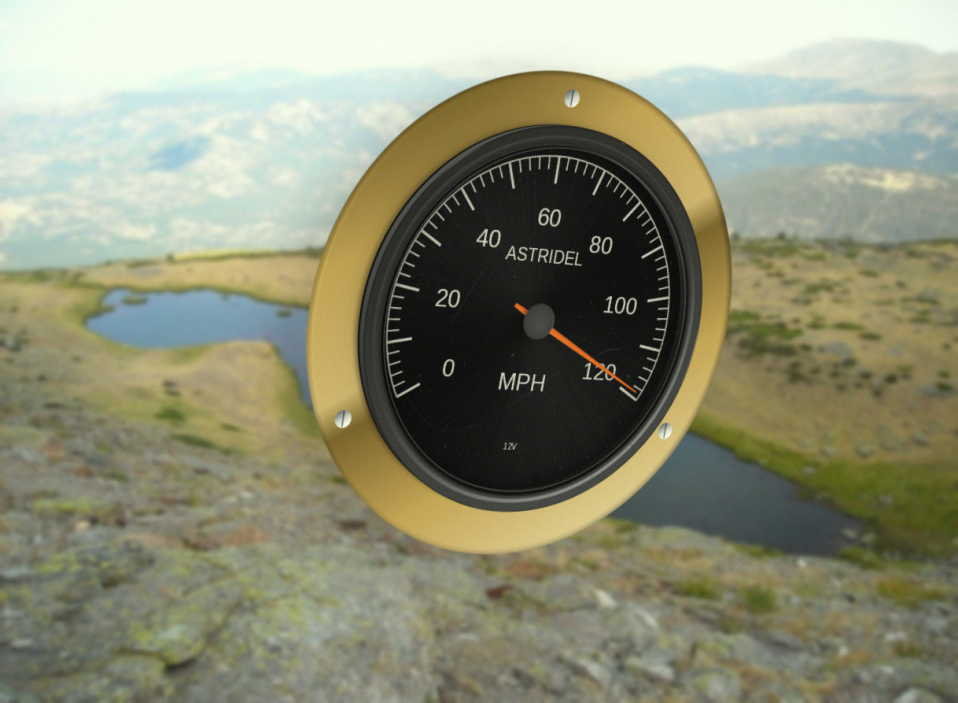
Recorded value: 119 (mph)
